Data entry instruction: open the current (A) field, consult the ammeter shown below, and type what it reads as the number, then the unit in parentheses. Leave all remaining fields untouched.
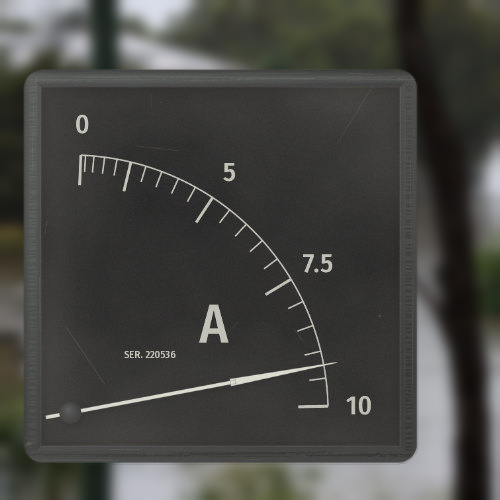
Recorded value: 9.25 (A)
